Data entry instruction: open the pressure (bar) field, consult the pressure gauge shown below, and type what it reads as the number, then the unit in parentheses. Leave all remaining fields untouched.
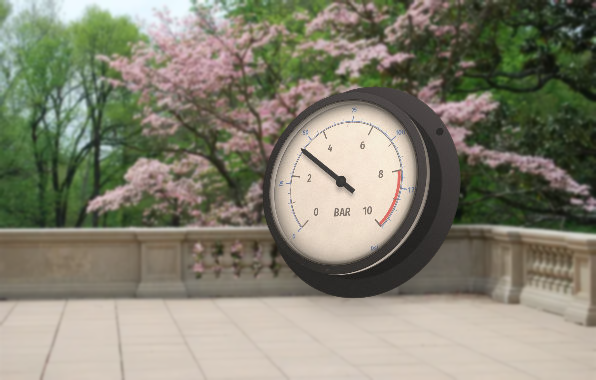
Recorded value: 3 (bar)
